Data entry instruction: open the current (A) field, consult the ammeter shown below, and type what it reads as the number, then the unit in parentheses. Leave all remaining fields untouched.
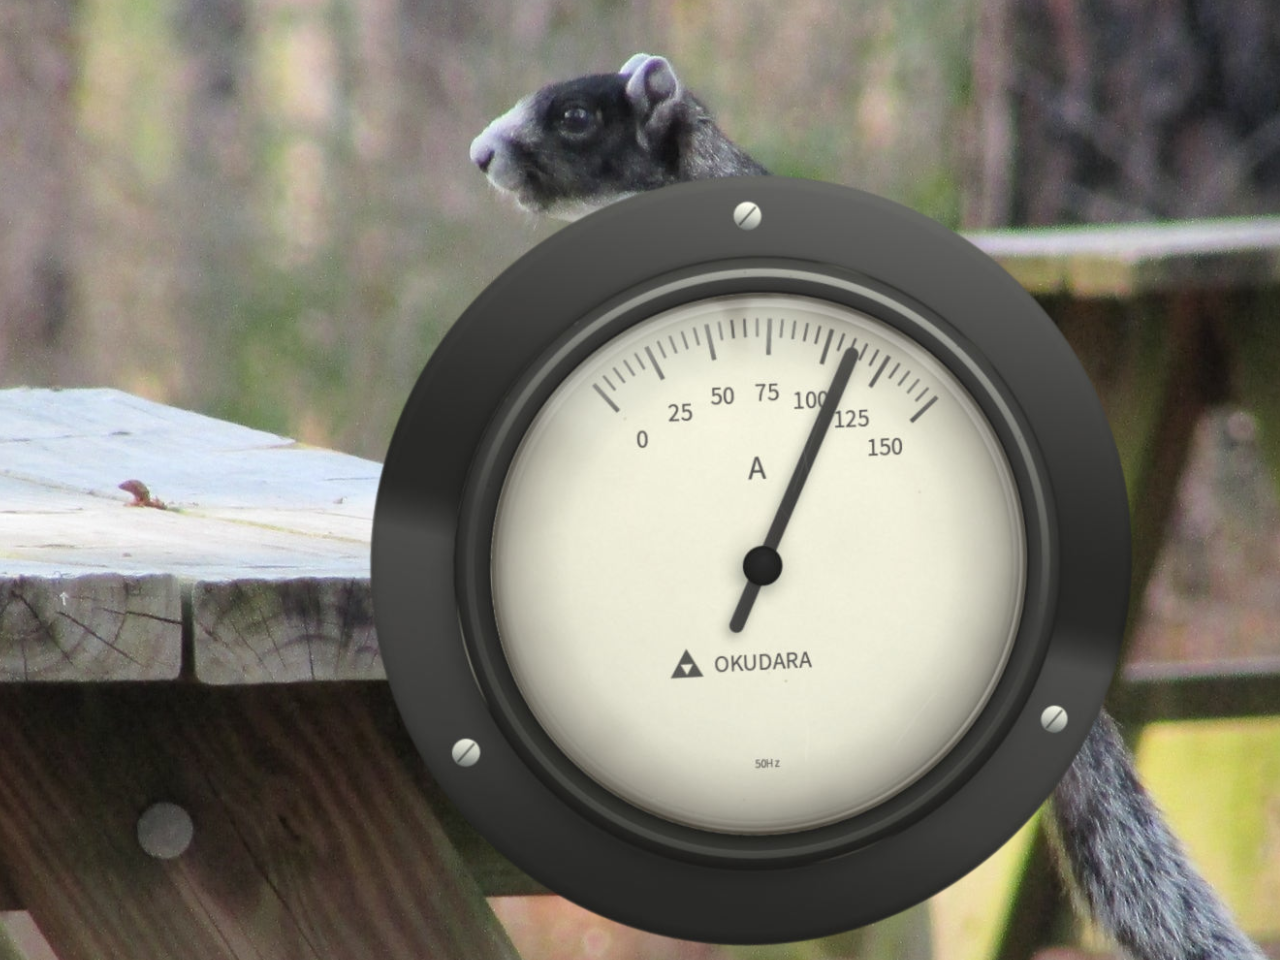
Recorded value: 110 (A)
